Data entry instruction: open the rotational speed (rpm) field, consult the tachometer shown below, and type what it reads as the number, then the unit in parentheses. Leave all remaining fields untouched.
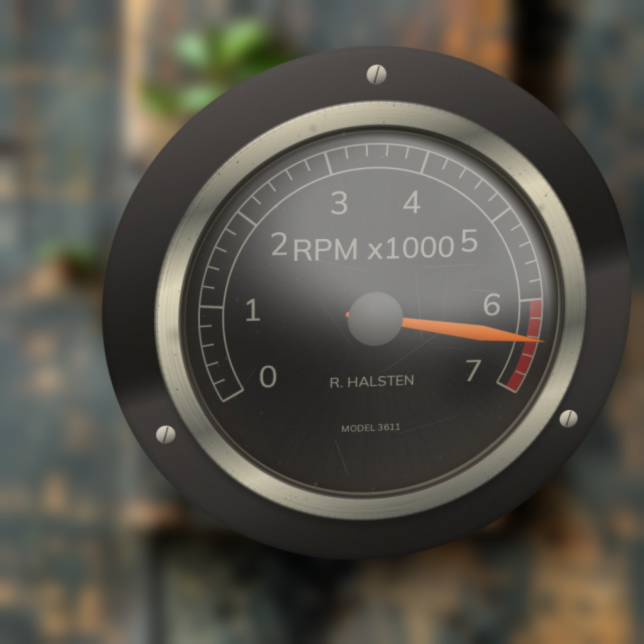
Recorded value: 6400 (rpm)
